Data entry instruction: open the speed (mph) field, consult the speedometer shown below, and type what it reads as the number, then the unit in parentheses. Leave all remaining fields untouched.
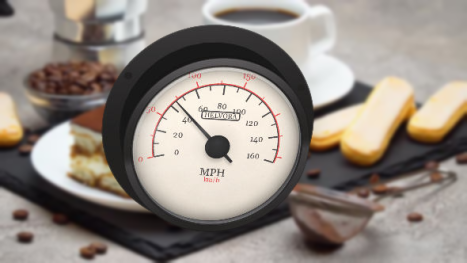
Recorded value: 45 (mph)
